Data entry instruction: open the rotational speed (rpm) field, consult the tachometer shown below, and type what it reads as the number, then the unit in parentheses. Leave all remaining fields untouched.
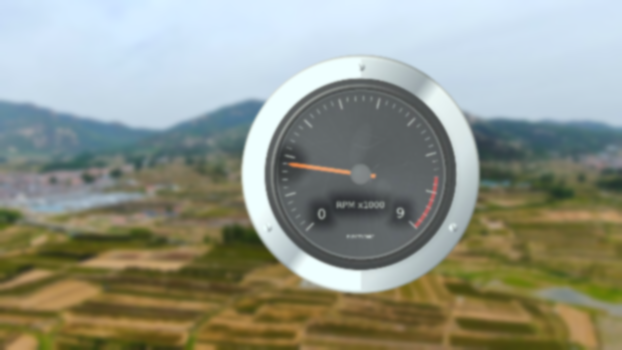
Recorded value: 1800 (rpm)
